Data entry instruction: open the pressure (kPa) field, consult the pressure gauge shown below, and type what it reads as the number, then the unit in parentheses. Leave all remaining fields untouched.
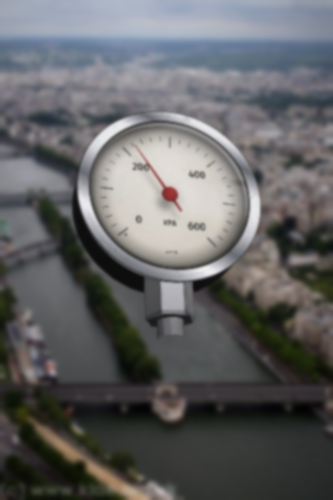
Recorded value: 220 (kPa)
